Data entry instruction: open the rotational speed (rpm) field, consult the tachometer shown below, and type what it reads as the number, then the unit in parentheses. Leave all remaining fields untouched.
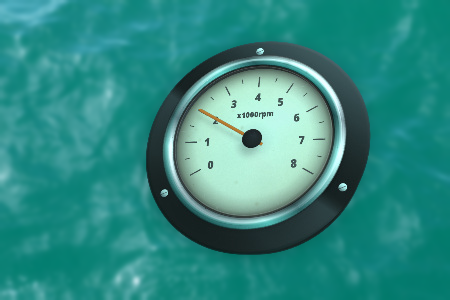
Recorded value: 2000 (rpm)
